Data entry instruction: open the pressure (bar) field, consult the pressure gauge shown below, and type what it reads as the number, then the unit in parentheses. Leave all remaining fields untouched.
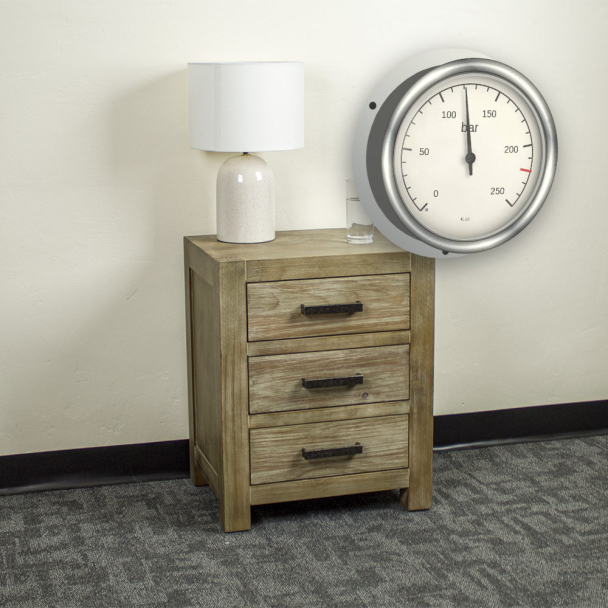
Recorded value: 120 (bar)
